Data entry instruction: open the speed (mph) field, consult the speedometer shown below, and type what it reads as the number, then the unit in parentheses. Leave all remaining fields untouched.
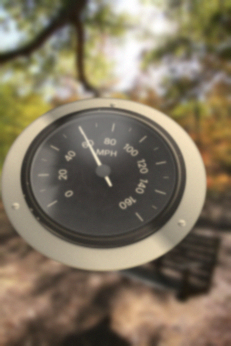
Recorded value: 60 (mph)
